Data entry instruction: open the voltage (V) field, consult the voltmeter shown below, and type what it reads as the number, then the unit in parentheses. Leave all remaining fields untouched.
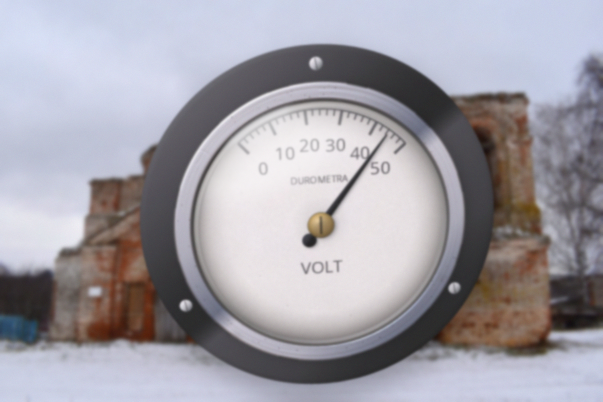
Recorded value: 44 (V)
